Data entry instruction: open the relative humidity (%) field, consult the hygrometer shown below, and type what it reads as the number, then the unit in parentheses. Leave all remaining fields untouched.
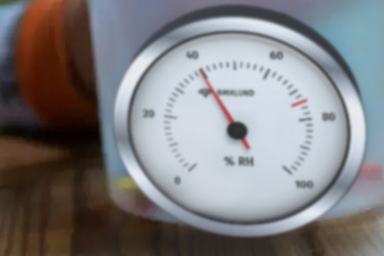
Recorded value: 40 (%)
